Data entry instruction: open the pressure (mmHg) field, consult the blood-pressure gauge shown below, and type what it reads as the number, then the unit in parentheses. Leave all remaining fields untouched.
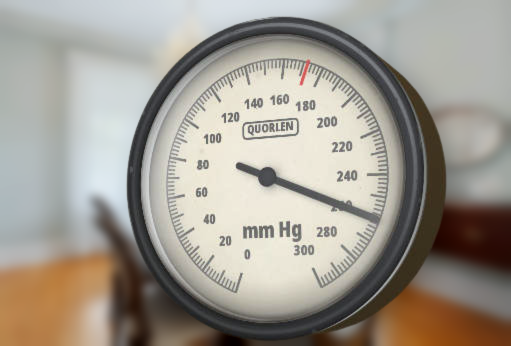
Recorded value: 260 (mmHg)
